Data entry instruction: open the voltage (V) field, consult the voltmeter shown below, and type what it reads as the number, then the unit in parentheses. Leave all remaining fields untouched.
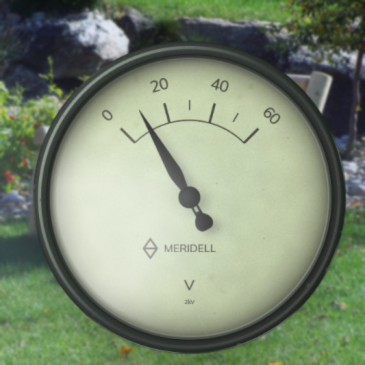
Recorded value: 10 (V)
